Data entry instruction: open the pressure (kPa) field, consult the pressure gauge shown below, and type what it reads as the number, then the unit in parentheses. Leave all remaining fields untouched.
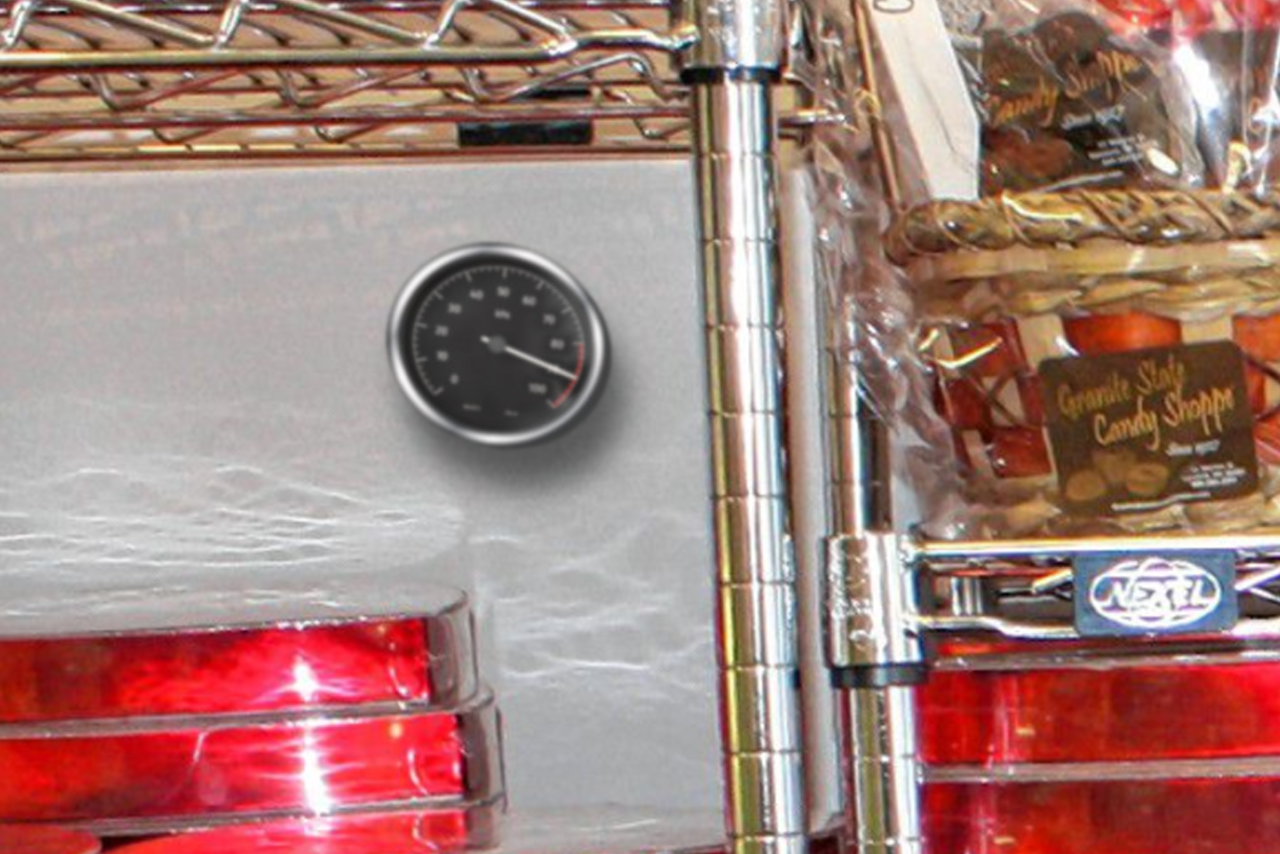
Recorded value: 90 (kPa)
